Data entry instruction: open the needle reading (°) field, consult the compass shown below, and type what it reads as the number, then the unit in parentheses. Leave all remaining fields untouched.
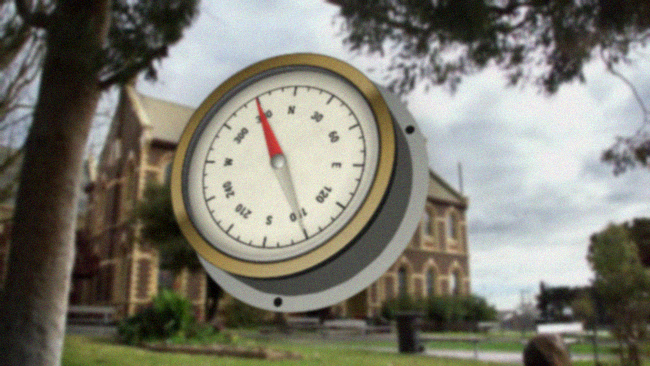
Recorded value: 330 (°)
